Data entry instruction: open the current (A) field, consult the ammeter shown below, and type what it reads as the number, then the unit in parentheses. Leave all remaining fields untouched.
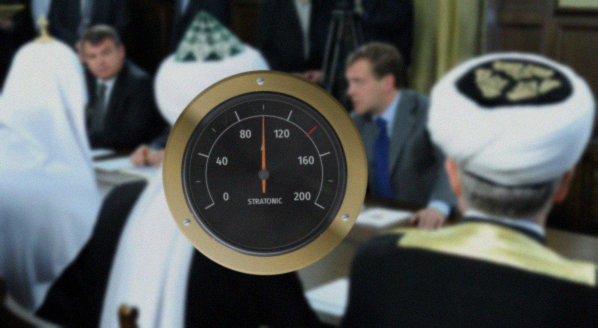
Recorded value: 100 (A)
